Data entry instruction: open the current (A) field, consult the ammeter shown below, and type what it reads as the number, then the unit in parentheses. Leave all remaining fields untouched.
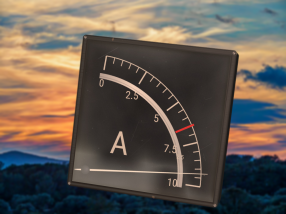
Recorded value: 9.25 (A)
